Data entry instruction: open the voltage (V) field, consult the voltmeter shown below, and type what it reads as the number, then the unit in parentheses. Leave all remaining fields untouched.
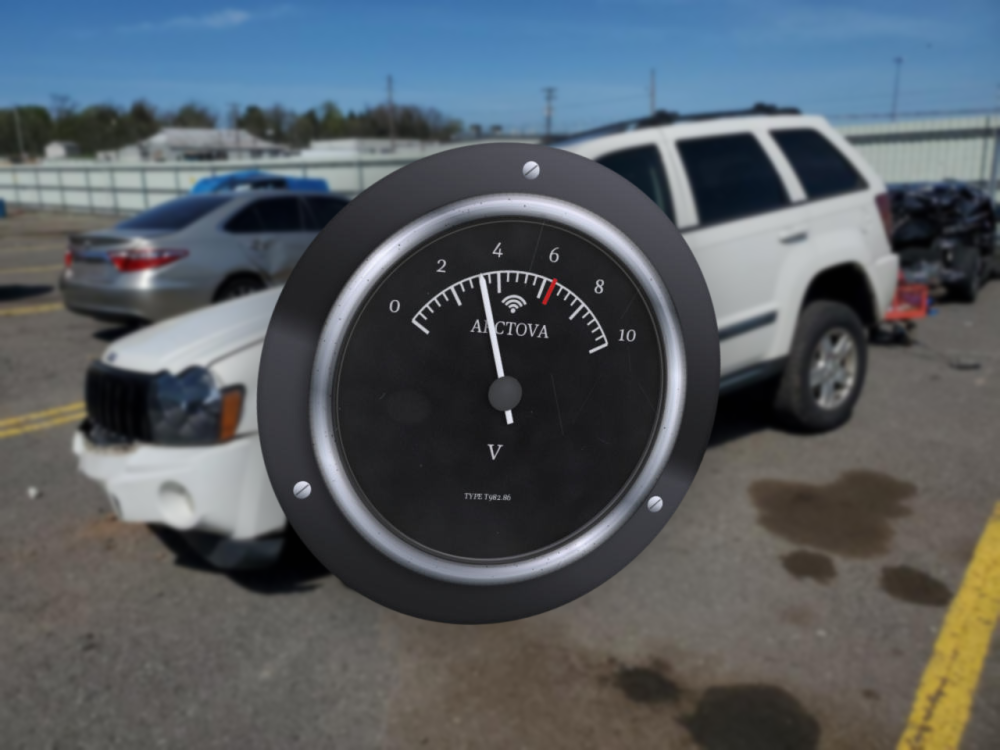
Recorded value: 3.2 (V)
